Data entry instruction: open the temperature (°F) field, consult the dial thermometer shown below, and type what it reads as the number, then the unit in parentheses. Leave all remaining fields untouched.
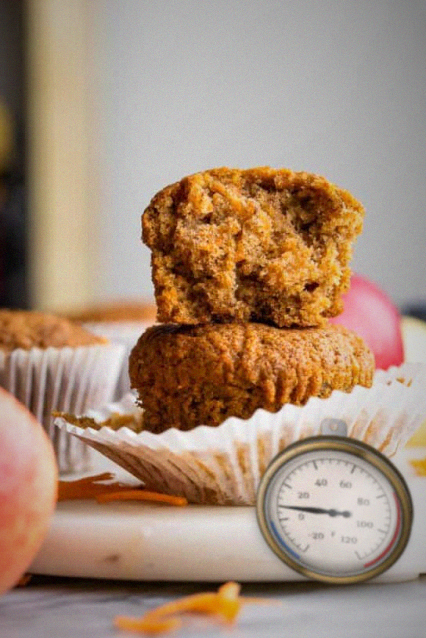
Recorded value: 8 (°F)
